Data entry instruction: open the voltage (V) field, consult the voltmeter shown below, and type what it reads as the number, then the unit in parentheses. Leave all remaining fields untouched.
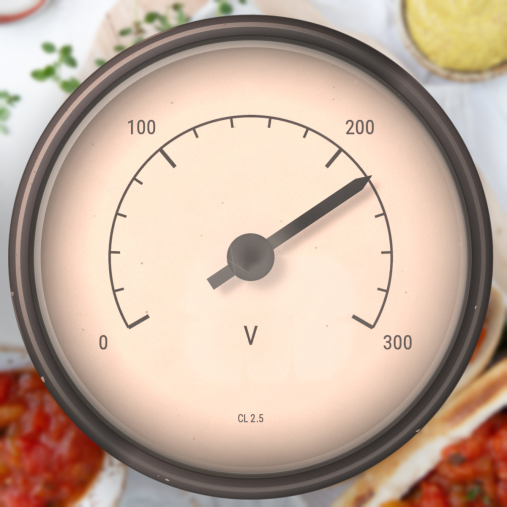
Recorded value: 220 (V)
